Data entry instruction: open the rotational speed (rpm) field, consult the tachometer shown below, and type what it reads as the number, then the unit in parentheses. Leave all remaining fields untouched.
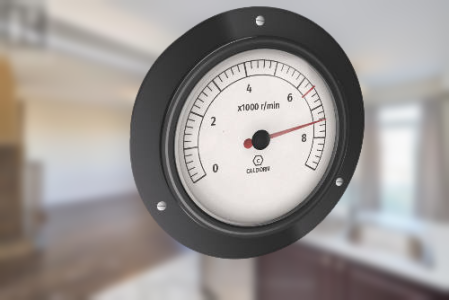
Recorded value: 7400 (rpm)
